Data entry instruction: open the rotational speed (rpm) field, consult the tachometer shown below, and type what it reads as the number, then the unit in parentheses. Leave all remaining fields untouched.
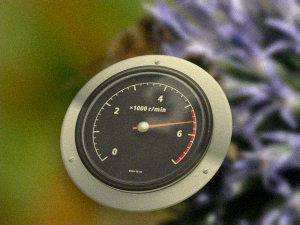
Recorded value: 5600 (rpm)
